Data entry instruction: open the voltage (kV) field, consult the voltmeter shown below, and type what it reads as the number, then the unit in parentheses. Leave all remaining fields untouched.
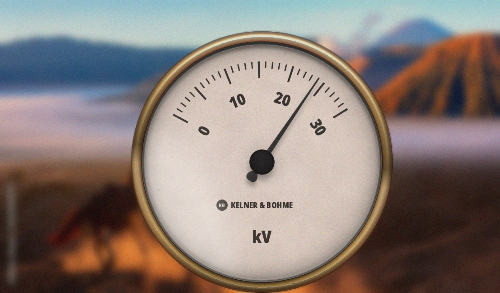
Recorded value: 24 (kV)
